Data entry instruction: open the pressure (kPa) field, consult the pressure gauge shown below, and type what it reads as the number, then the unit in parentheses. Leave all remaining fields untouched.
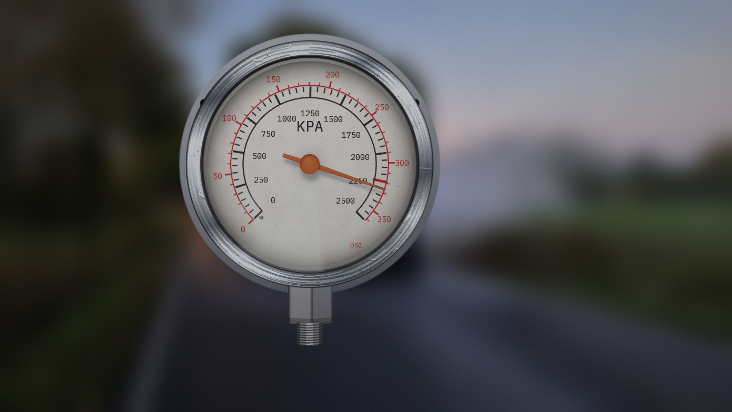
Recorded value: 2250 (kPa)
